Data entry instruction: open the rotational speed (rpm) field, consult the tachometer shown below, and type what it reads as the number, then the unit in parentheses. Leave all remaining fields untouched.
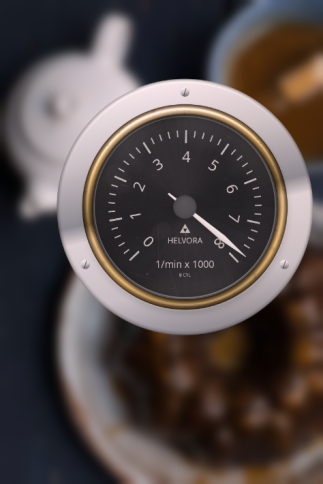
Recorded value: 7800 (rpm)
